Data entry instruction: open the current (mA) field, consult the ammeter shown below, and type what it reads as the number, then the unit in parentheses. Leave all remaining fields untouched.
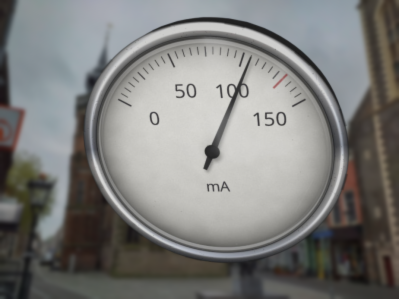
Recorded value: 105 (mA)
